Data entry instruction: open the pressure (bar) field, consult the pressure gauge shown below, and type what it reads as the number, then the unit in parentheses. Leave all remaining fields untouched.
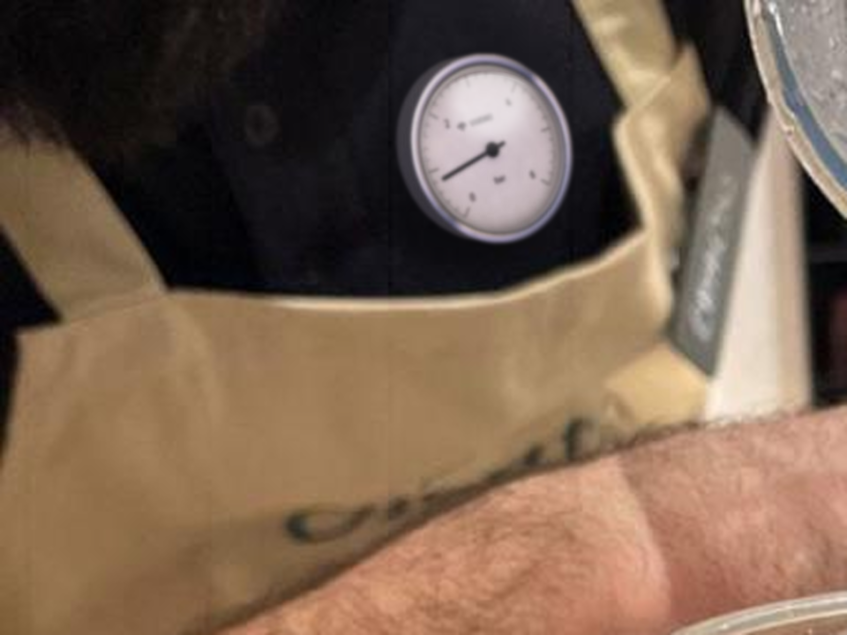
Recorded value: 0.8 (bar)
